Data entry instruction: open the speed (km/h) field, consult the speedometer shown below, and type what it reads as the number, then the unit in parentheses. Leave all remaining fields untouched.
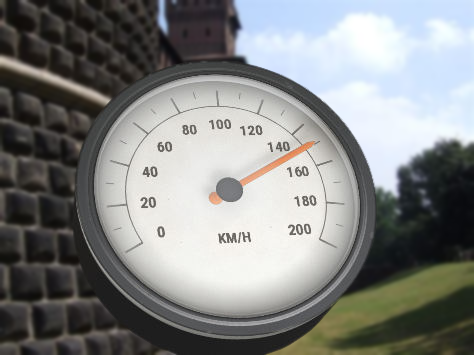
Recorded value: 150 (km/h)
